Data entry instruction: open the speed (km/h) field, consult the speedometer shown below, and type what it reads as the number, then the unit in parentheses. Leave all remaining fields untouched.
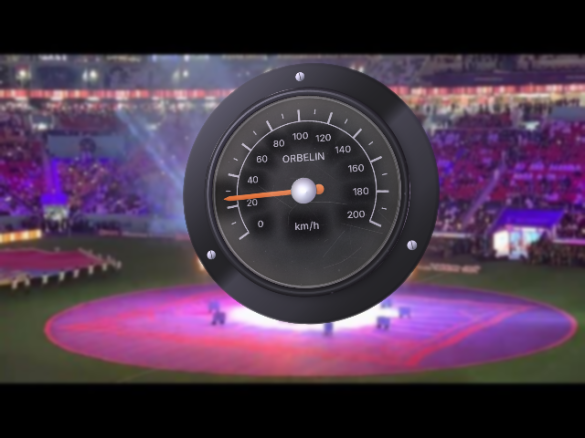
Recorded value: 25 (km/h)
